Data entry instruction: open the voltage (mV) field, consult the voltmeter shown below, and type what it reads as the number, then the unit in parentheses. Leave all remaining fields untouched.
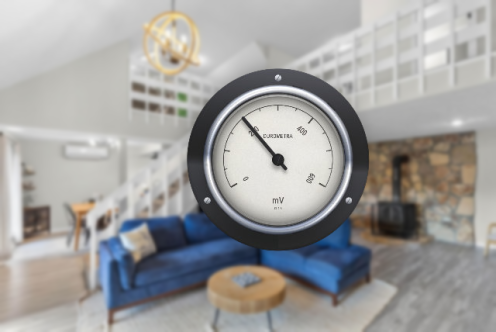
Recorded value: 200 (mV)
